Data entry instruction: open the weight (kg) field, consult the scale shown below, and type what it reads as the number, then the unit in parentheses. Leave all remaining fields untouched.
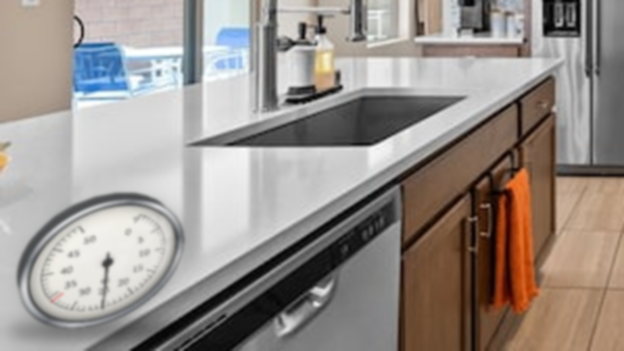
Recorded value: 25 (kg)
